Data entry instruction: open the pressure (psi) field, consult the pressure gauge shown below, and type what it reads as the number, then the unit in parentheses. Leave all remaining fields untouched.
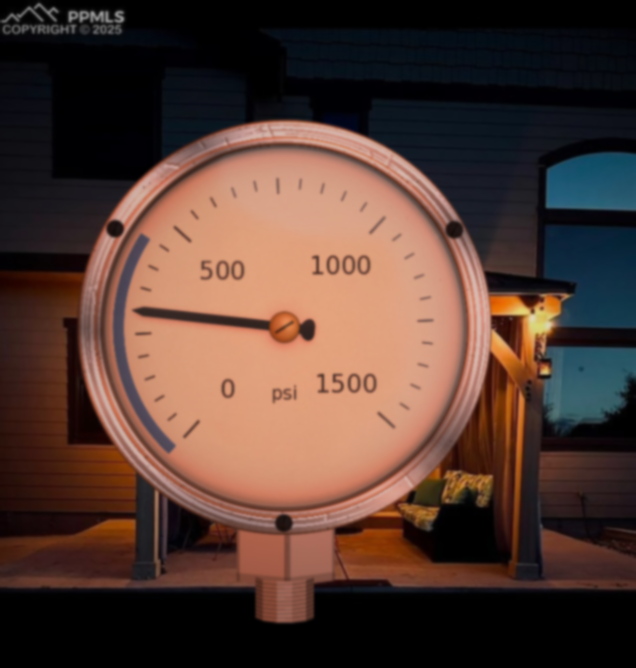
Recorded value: 300 (psi)
